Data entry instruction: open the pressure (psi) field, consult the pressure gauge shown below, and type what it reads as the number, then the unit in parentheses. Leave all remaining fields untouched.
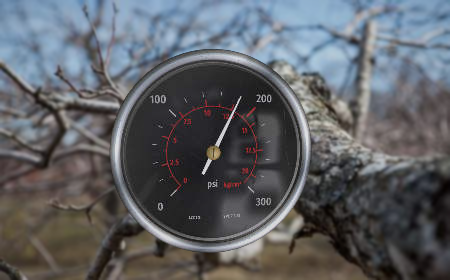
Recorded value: 180 (psi)
